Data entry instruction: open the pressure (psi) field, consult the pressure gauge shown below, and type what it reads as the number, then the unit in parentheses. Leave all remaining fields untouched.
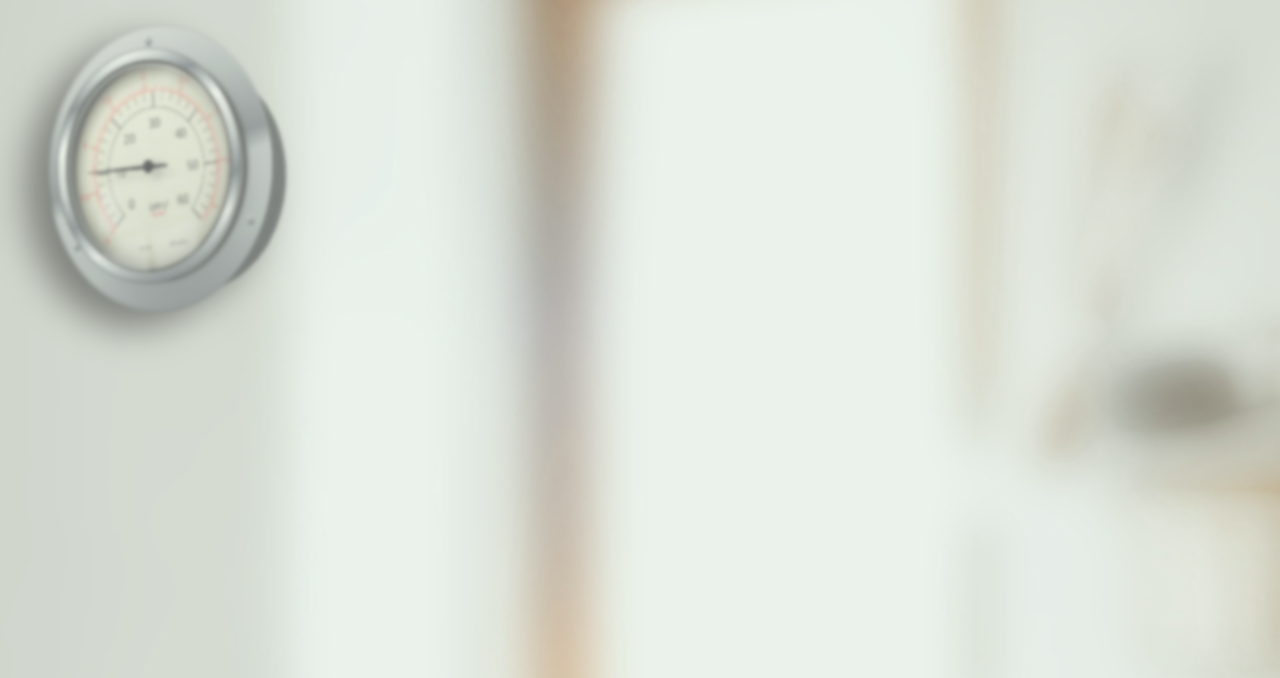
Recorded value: 10 (psi)
